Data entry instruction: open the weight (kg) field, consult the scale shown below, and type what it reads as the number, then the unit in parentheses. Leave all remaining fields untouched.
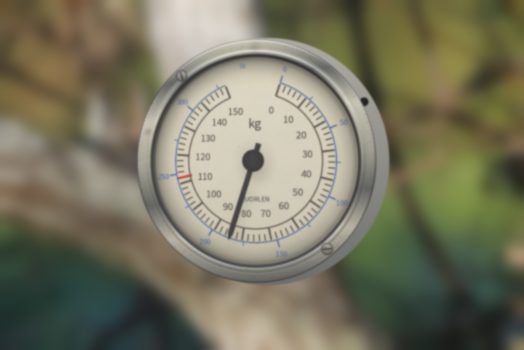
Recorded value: 84 (kg)
